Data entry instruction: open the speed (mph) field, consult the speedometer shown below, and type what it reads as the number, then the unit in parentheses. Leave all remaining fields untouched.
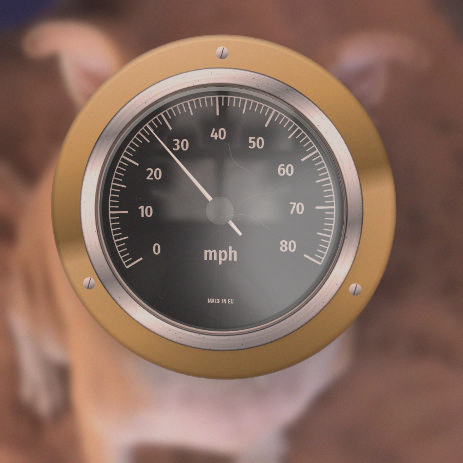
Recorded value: 27 (mph)
